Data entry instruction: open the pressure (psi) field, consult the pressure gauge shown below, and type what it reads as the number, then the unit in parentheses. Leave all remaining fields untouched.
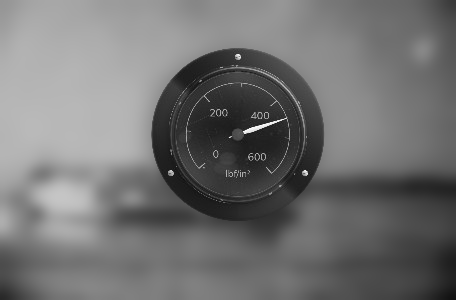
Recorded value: 450 (psi)
